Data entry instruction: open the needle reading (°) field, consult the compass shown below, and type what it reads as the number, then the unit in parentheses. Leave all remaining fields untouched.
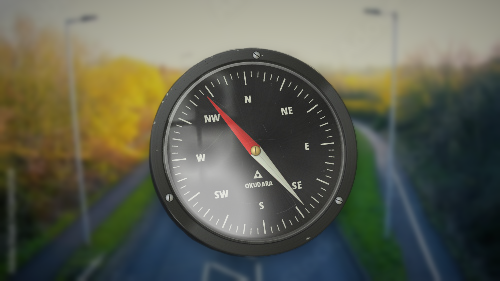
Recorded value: 325 (°)
